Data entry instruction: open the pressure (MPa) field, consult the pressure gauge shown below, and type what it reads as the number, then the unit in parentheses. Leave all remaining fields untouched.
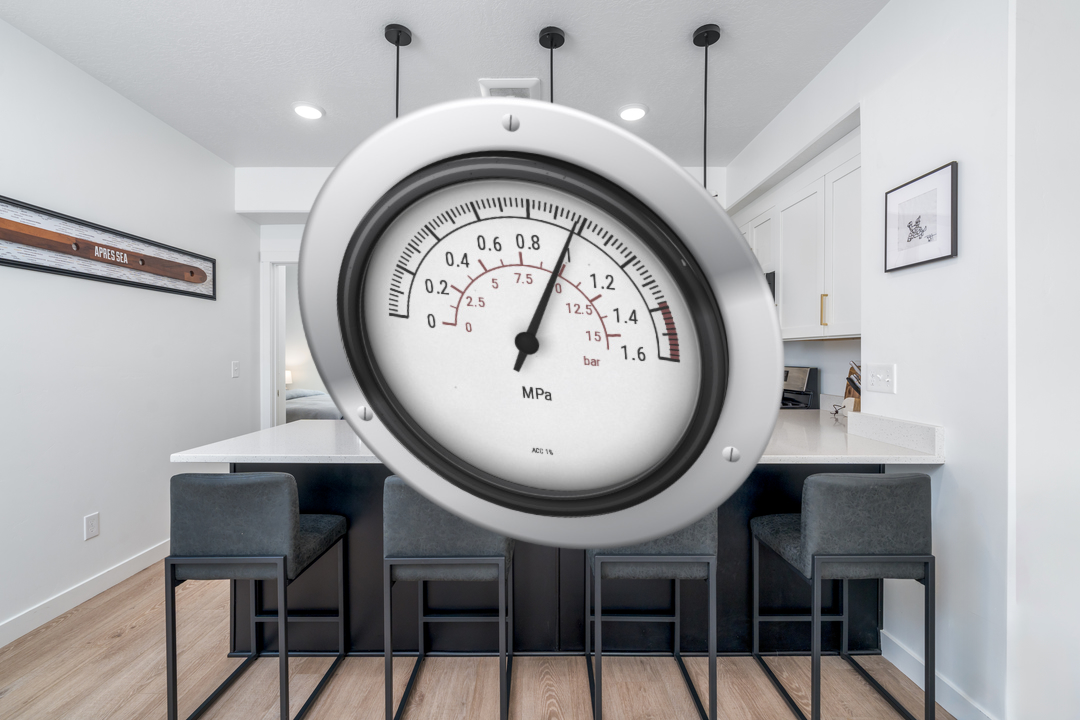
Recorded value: 0.98 (MPa)
